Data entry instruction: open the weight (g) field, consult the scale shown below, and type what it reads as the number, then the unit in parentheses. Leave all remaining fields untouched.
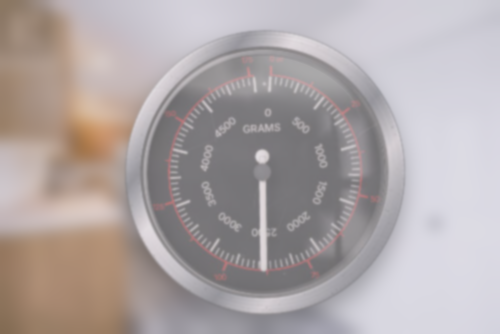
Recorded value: 2500 (g)
